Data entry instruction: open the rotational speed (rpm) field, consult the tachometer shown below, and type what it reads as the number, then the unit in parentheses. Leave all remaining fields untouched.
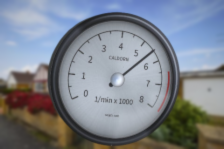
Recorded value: 5500 (rpm)
